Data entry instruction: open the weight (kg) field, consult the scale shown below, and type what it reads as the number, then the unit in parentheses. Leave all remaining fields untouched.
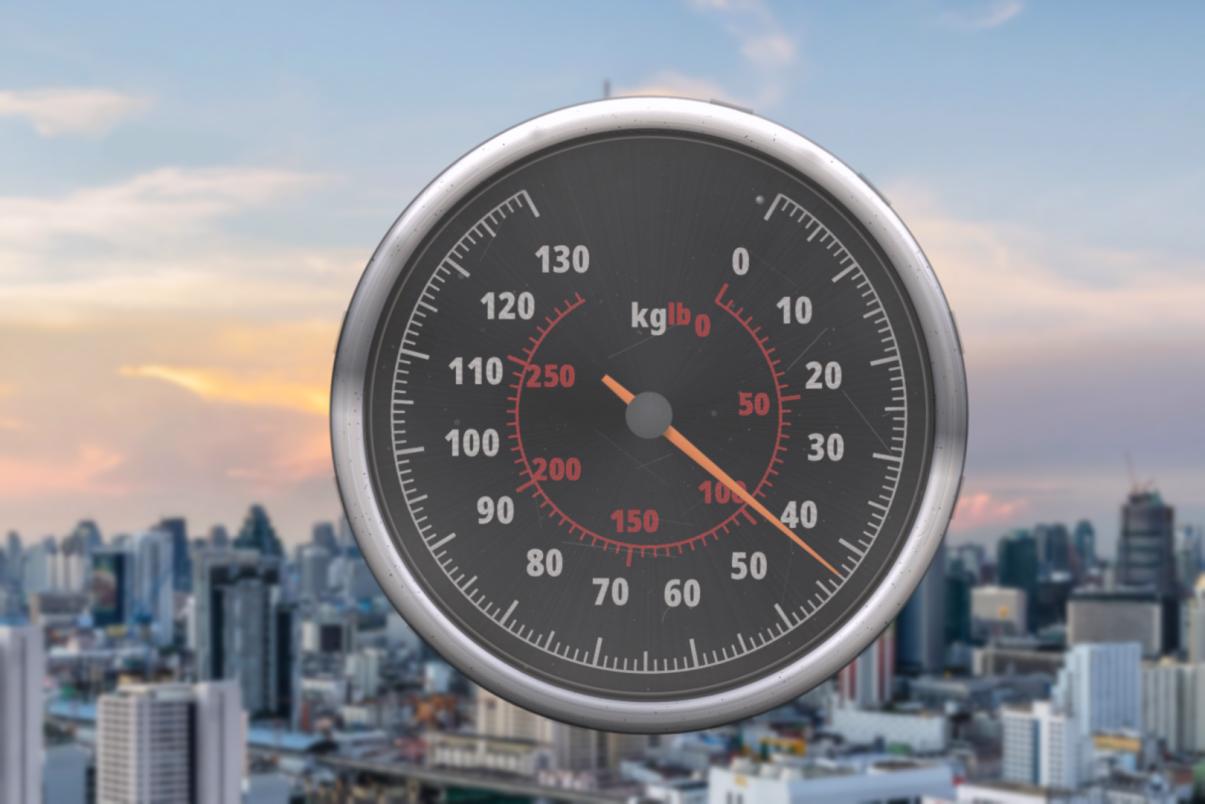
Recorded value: 43 (kg)
